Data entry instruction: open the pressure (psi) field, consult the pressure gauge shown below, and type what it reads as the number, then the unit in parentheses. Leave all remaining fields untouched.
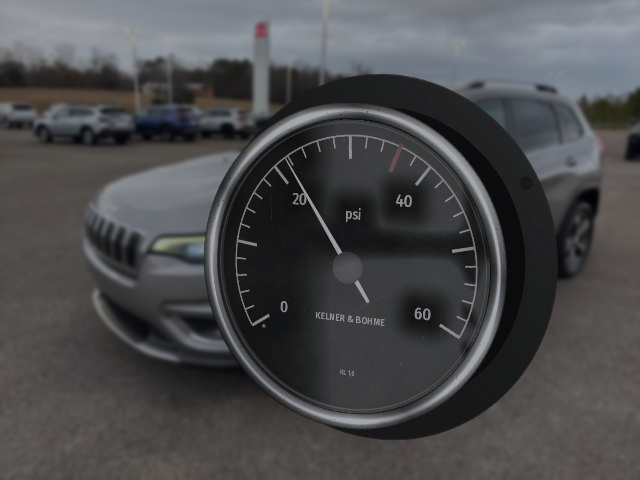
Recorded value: 22 (psi)
